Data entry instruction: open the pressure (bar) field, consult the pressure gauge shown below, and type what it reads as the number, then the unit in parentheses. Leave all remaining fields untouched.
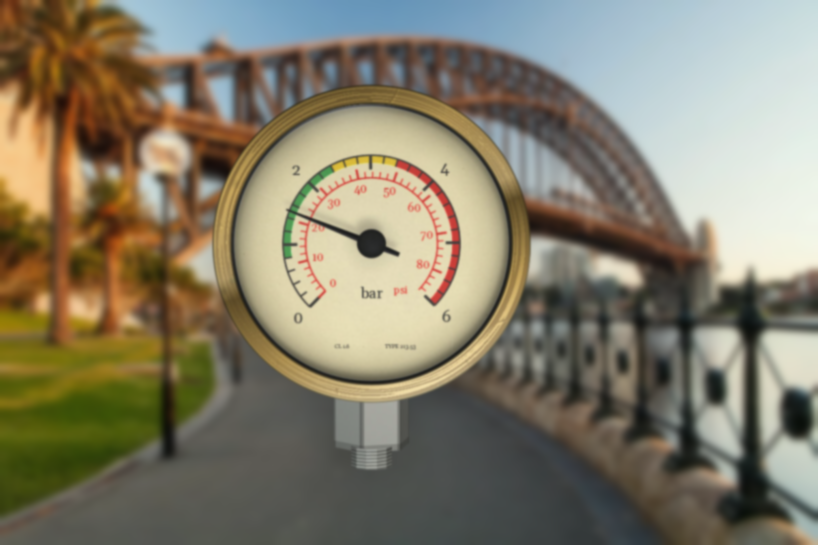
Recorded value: 1.5 (bar)
